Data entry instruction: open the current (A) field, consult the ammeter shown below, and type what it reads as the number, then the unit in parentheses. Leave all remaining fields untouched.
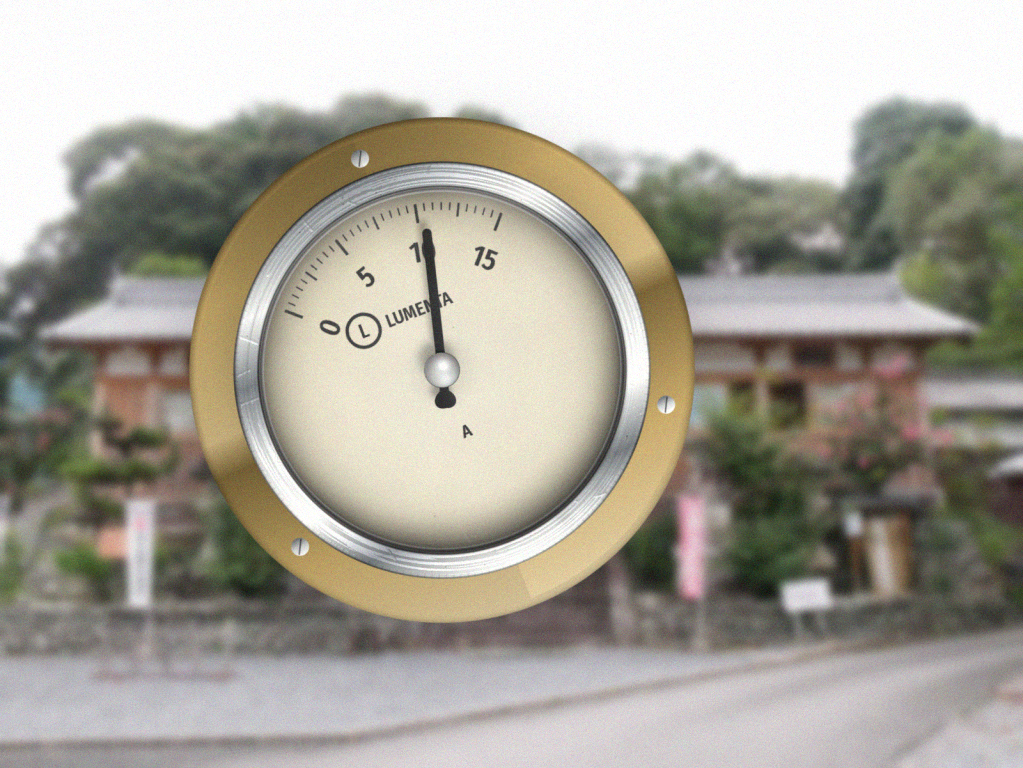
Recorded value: 10.5 (A)
